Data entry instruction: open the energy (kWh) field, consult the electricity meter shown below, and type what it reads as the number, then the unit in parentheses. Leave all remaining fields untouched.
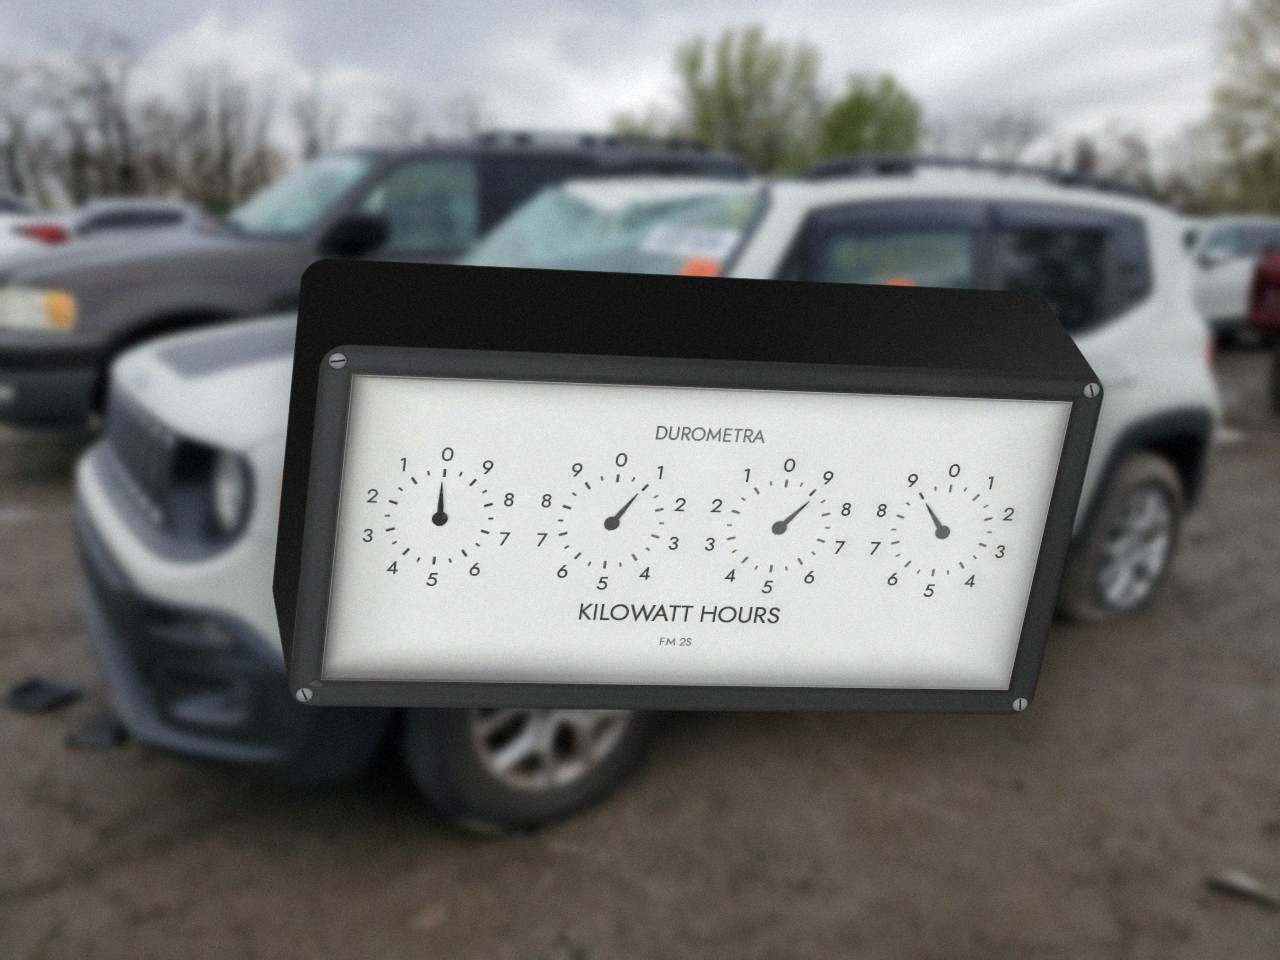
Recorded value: 89 (kWh)
